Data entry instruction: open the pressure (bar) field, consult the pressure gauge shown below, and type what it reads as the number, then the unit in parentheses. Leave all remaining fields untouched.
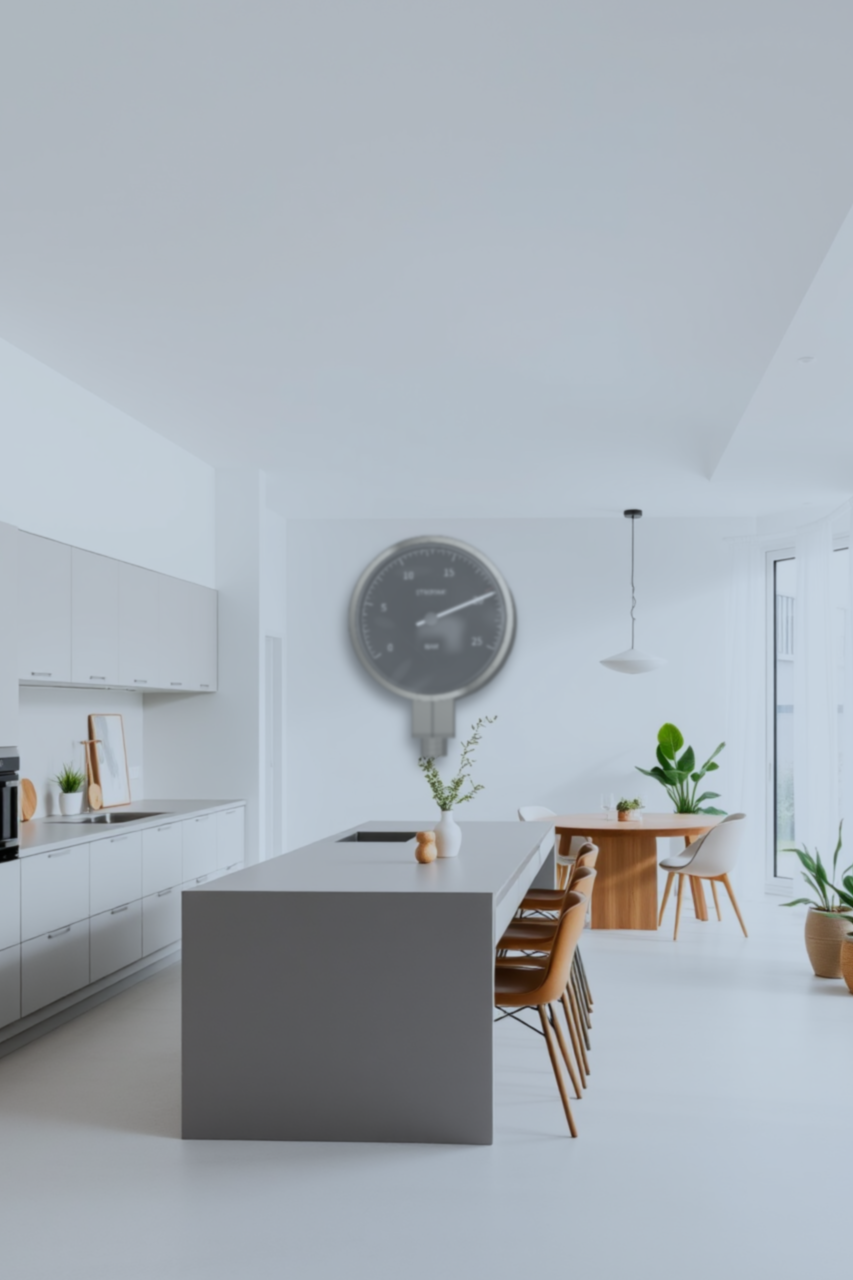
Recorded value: 20 (bar)
